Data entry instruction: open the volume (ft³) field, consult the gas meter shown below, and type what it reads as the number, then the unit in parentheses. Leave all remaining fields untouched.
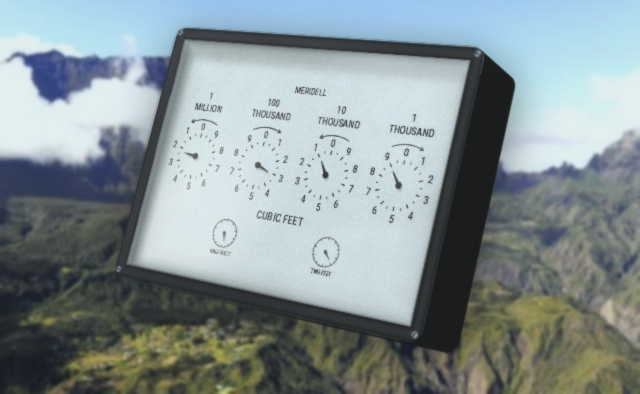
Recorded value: 230900 (ft³)
